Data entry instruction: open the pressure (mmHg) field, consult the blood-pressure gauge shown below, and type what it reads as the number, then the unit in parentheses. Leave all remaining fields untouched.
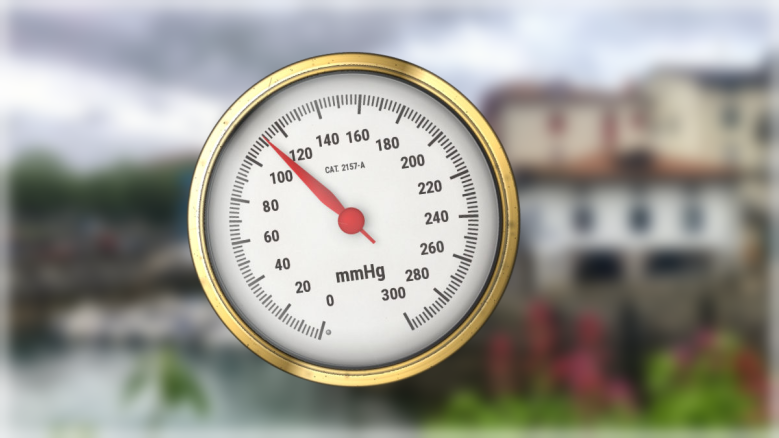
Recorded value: 112 (mmHg)
